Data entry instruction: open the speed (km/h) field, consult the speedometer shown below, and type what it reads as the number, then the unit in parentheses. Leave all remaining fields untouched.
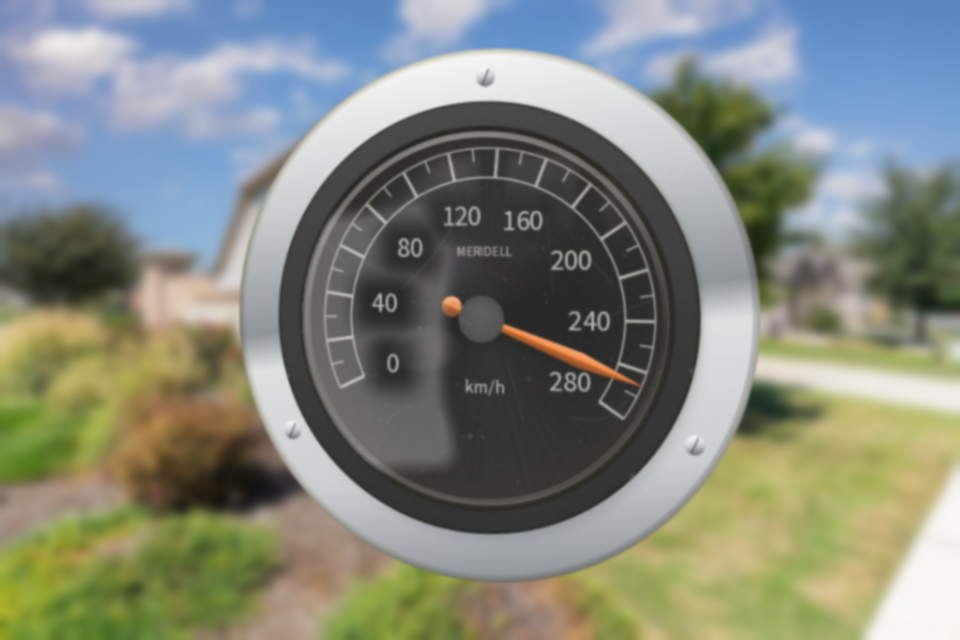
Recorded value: 265 (km/h)
